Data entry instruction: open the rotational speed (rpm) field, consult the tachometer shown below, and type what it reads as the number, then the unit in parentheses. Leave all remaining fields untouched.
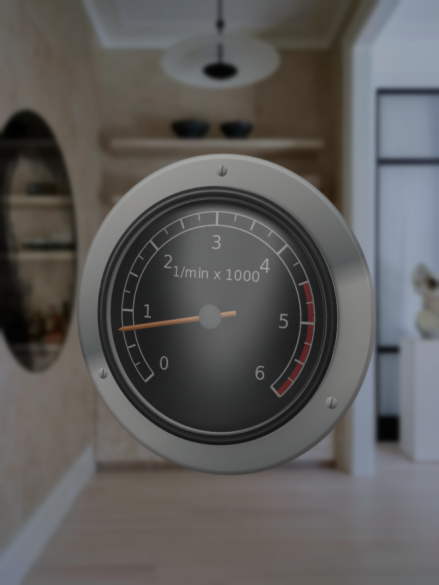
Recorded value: 750 (rpm)
